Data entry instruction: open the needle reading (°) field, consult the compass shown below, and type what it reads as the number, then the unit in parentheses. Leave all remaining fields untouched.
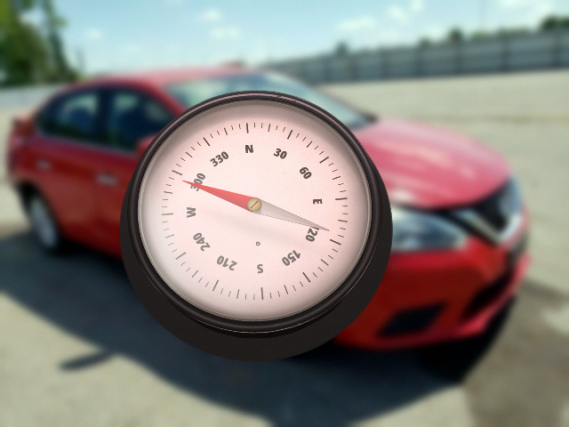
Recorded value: 295 (°)
